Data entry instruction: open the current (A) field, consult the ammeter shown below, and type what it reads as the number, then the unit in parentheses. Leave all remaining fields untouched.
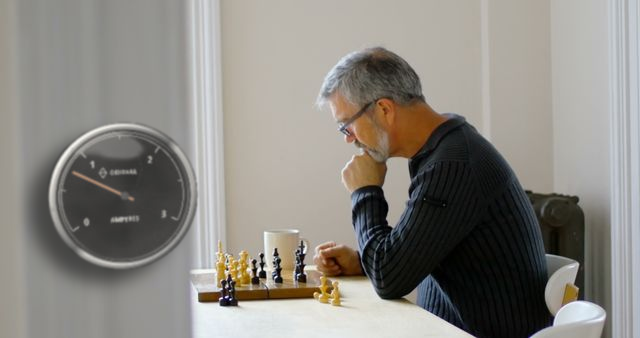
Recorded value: 0.75 (A)
